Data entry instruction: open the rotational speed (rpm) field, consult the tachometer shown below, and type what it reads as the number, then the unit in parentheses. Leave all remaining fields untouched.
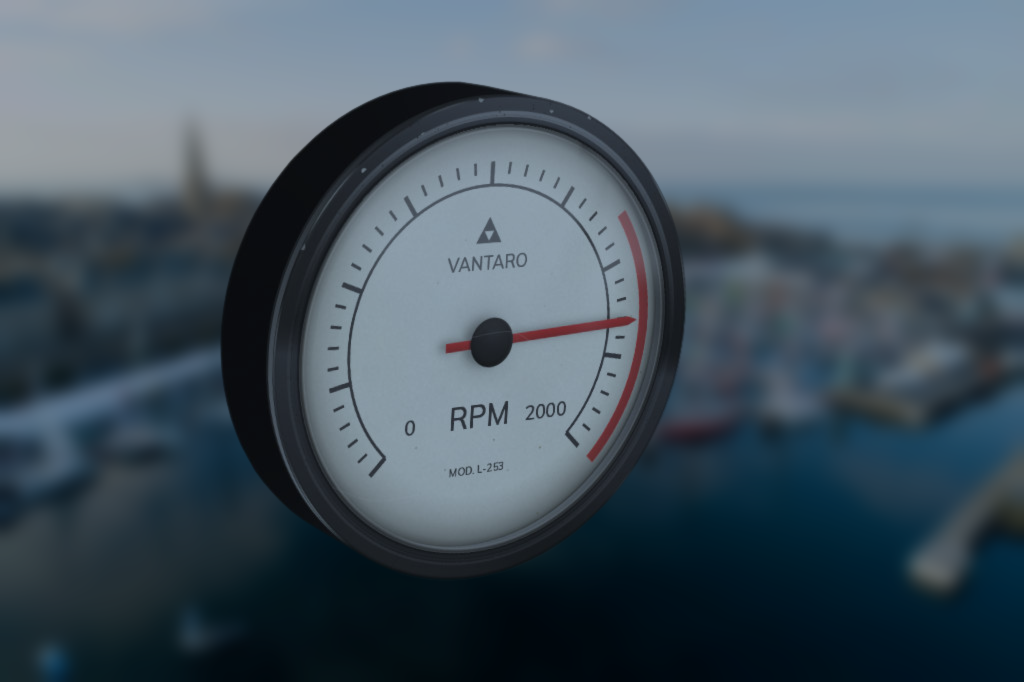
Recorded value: 1650 (rpm)
